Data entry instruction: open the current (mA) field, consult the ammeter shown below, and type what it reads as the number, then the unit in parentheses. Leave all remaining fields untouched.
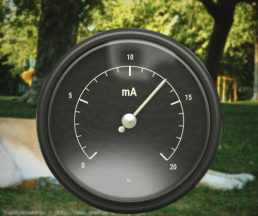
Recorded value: 13 (mA)
